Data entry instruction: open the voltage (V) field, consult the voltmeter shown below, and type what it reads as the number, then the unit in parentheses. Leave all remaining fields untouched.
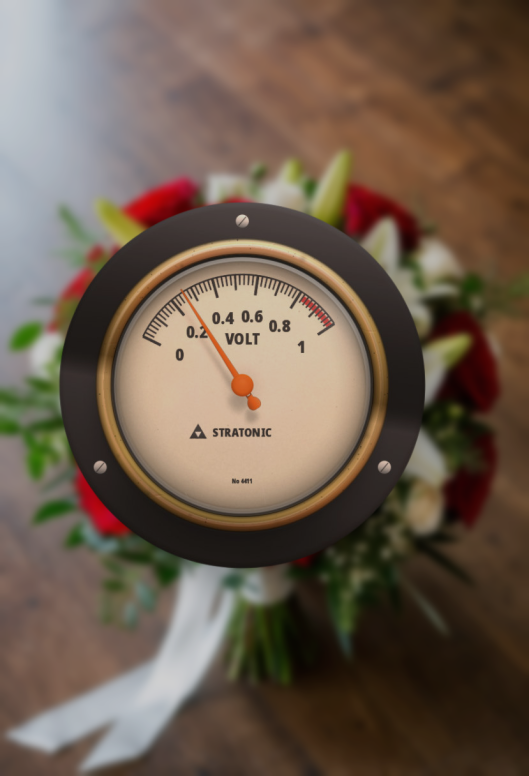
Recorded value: 0.26 (V)
